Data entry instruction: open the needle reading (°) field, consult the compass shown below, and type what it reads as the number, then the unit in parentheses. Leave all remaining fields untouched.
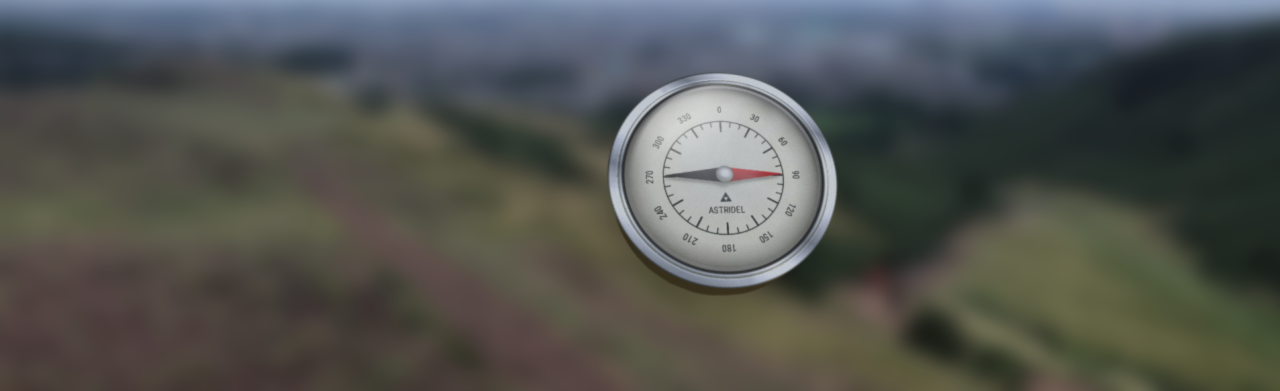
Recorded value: 90 (°)
